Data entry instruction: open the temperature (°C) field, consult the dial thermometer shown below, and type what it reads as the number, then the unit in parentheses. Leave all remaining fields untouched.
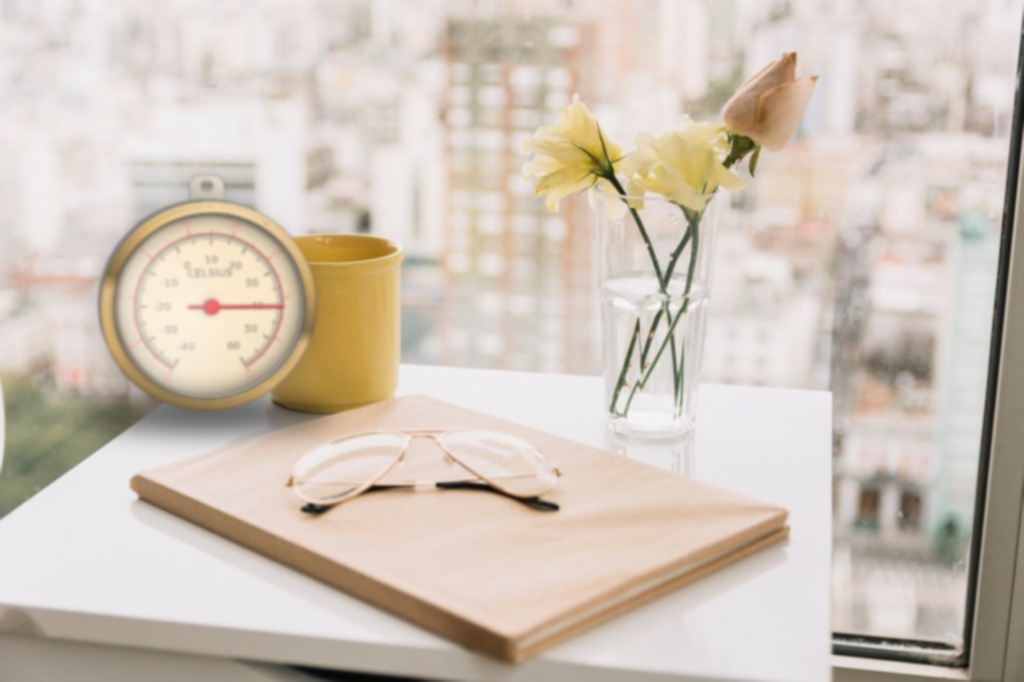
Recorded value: 40 (°C)
